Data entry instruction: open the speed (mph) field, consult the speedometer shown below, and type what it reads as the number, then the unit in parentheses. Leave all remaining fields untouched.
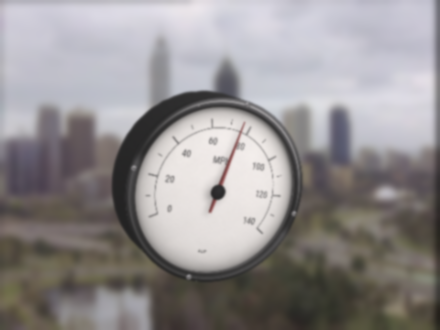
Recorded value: 75 (mph)
